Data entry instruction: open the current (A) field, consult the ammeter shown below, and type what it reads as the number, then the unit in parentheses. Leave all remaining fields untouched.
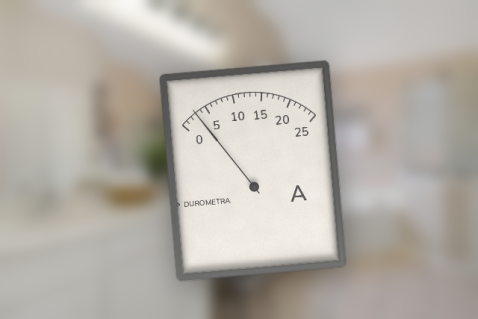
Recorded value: 3 (A)
